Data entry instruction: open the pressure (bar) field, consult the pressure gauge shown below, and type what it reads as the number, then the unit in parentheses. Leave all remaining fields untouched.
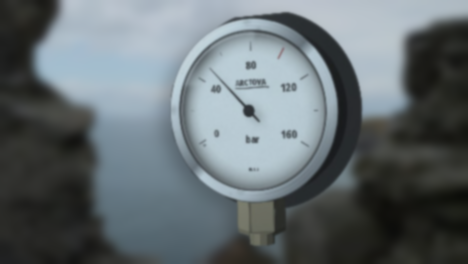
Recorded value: 50 (bar)
